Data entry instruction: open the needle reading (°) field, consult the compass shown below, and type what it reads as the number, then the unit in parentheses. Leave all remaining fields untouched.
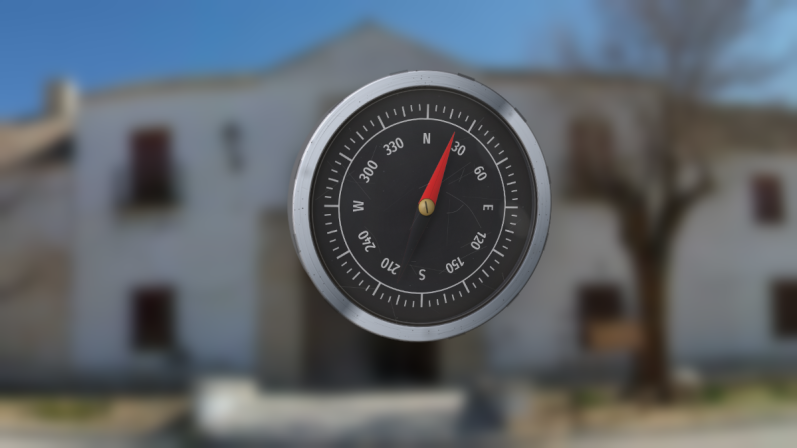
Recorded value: 20 (°)
